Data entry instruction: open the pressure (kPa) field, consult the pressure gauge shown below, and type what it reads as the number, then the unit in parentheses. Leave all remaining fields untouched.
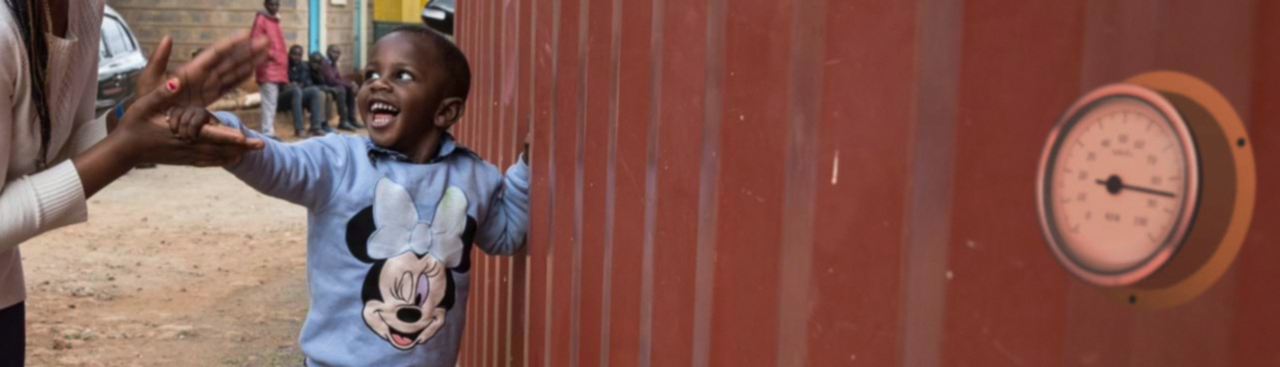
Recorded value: 85 (kPa)
